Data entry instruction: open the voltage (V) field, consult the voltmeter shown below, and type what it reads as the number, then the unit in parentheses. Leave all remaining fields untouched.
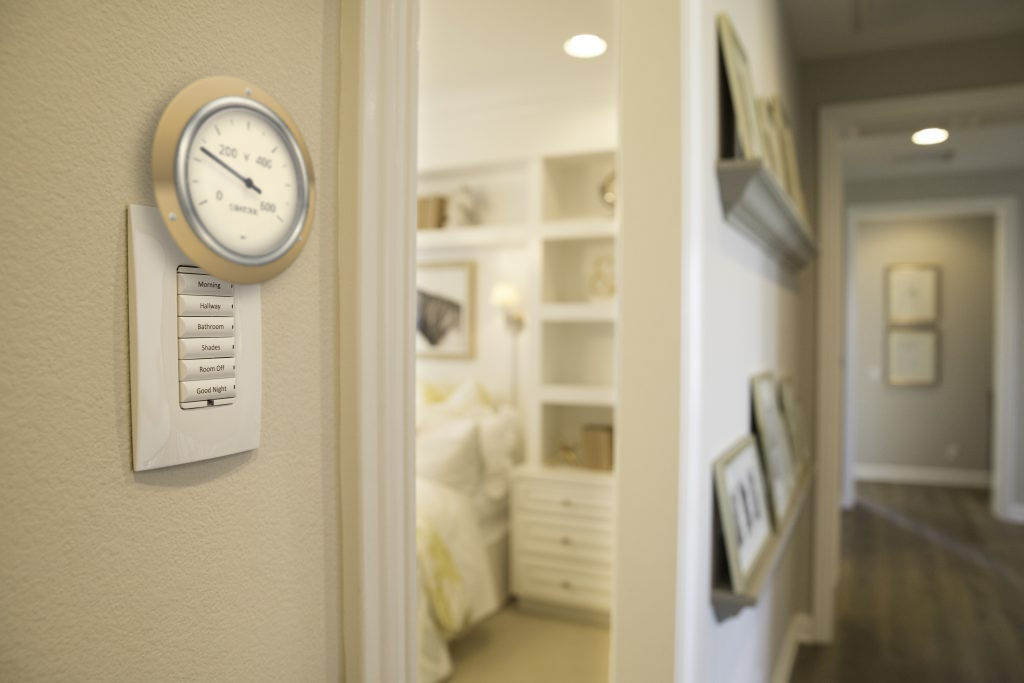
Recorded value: 125 (V)
